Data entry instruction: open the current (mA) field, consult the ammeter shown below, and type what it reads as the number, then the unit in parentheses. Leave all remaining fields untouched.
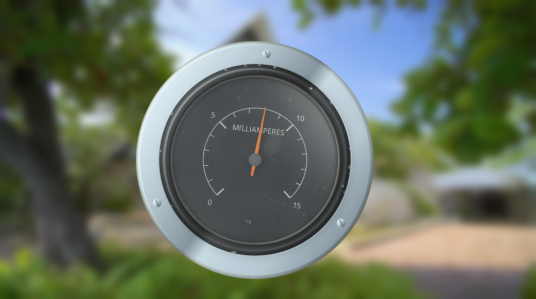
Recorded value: 8 (mA)
